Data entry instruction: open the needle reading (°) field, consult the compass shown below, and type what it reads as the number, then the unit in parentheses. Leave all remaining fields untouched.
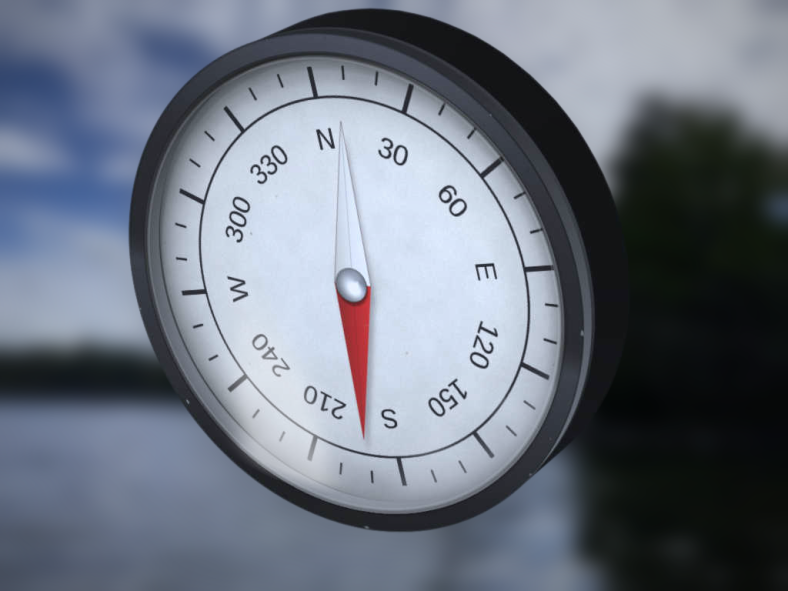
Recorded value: 190 (°)
